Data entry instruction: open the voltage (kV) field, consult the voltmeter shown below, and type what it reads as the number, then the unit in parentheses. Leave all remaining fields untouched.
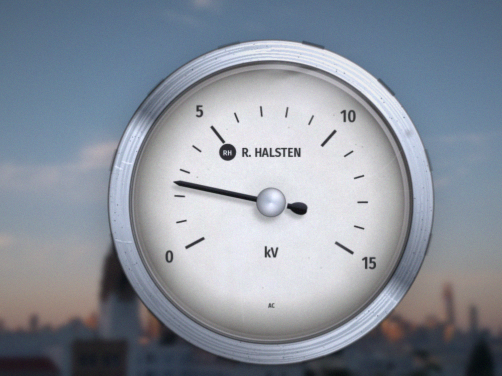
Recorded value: 2.5 (kV)
